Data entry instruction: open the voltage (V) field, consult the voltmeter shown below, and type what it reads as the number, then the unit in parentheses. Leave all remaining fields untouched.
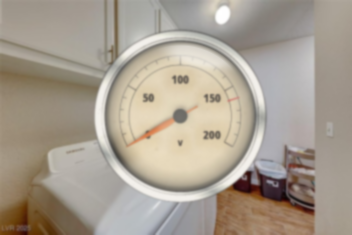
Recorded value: 0 (V)
